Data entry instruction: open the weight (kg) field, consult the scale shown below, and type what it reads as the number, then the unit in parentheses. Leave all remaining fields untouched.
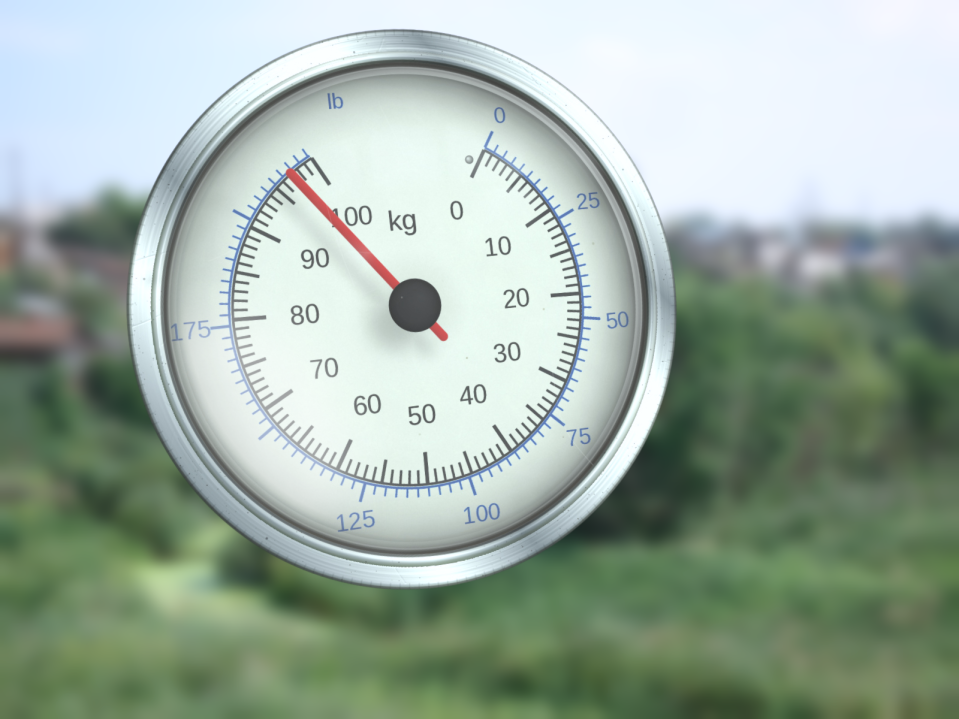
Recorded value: 97 (kg)
